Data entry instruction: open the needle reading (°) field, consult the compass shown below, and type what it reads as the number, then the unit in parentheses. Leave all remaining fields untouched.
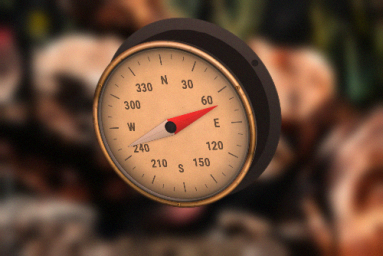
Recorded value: 70 (°)
